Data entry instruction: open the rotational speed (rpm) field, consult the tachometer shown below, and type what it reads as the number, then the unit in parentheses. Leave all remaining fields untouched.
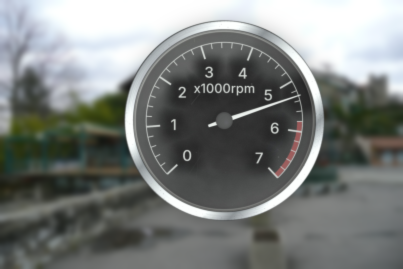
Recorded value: 5300 (rpm)
